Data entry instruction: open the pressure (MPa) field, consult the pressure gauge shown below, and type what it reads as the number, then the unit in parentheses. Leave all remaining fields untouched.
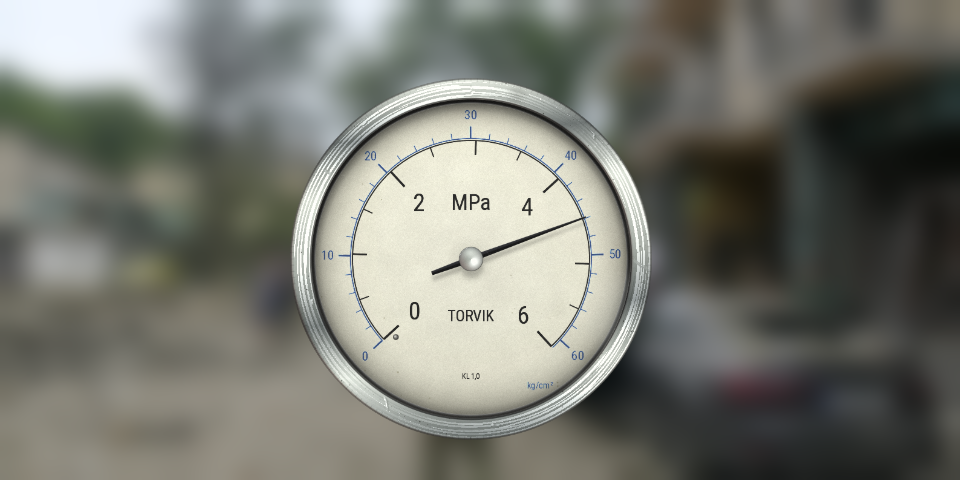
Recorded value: 4.5 (MPa)
